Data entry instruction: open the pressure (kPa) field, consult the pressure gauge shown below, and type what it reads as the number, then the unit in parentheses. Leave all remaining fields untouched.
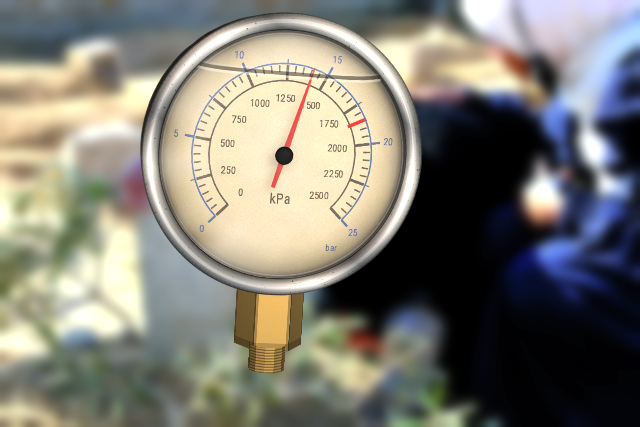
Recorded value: 1400 (kPa)
